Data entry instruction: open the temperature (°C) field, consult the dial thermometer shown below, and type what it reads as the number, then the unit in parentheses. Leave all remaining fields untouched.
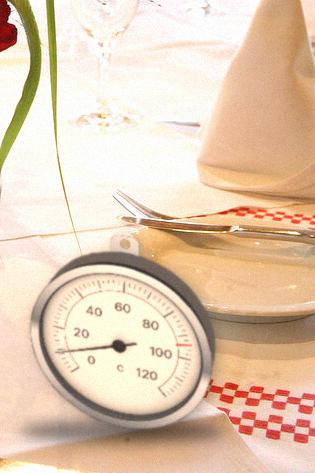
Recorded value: 10 (°C)
